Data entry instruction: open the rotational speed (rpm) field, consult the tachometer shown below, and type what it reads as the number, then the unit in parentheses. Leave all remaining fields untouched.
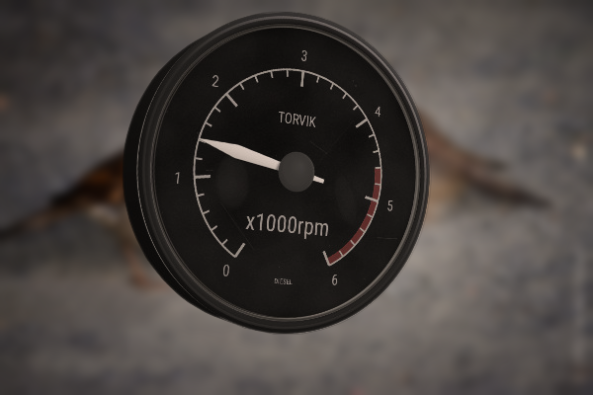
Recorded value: 1400 (rpm)
